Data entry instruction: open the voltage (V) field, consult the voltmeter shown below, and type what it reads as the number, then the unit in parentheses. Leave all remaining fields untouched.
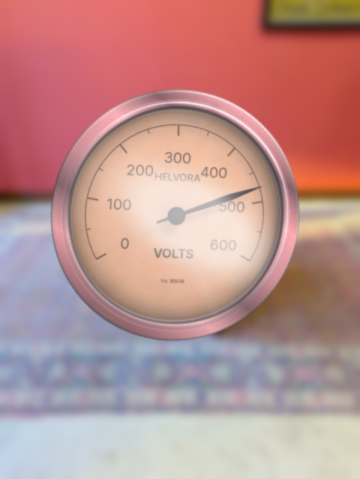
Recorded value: 475 (V)
